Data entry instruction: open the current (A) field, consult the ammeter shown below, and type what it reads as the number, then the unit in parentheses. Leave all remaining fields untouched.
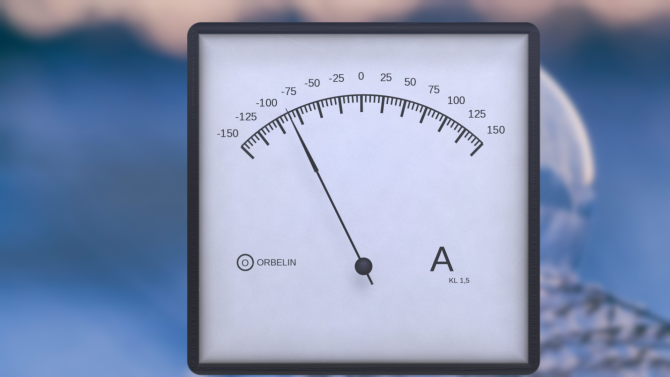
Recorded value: -85 (A)
